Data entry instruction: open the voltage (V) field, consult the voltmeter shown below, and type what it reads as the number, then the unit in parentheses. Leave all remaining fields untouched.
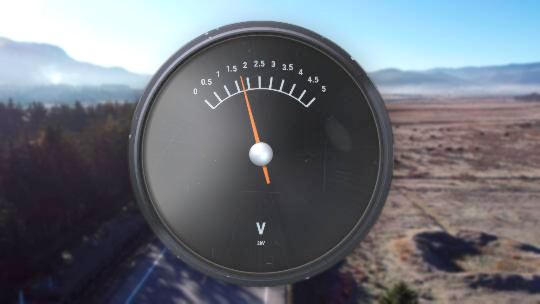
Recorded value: 1.75 (V)
